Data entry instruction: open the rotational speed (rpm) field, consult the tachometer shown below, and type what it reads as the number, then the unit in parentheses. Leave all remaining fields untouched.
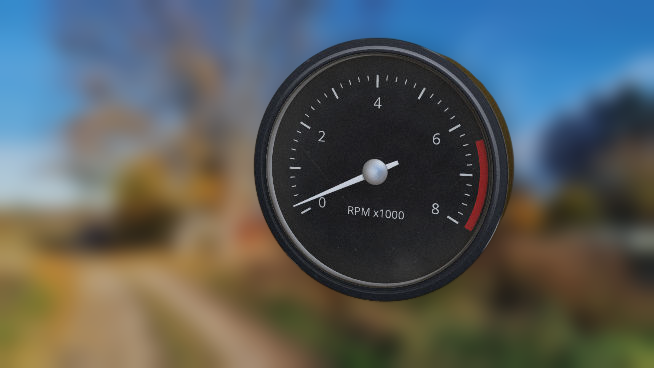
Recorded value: 200 (rpm)
